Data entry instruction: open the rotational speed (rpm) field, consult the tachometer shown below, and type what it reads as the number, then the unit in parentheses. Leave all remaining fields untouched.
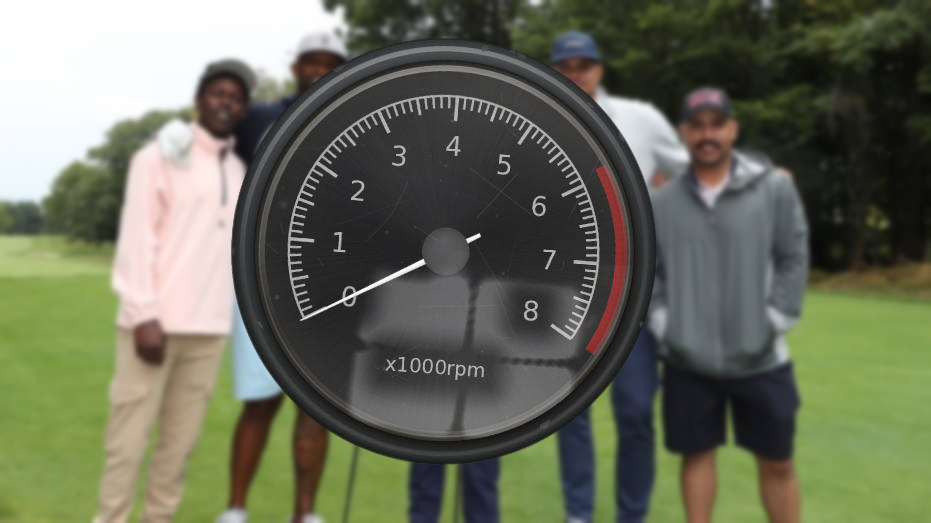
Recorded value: 0 (rpm)
